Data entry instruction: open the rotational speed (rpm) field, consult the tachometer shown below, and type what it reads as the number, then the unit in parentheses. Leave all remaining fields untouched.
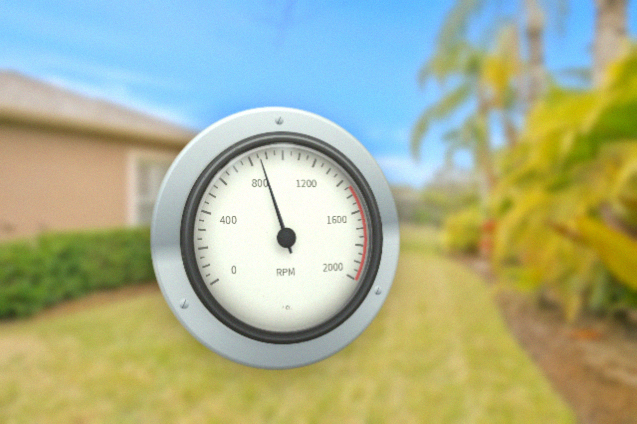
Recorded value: 850 (rpm)
